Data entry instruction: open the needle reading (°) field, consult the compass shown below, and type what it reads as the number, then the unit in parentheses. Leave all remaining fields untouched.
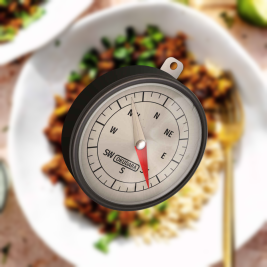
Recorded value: 135 (°)
